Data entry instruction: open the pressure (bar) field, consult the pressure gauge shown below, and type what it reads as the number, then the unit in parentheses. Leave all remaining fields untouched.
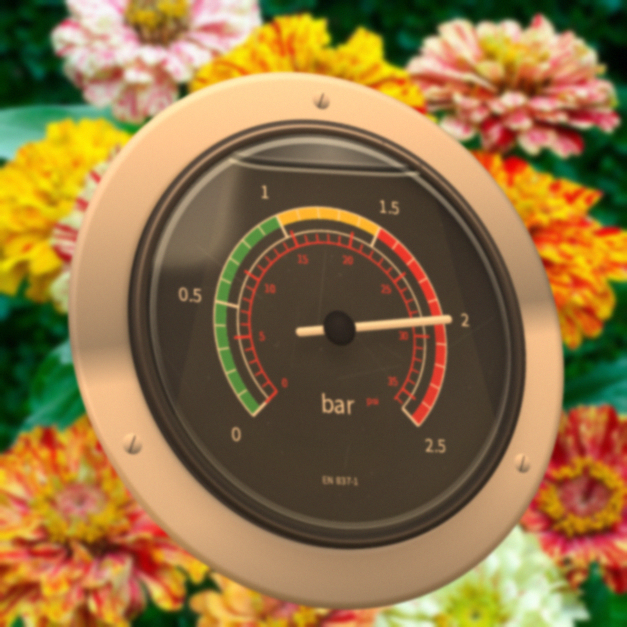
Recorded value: 2 (bar)
